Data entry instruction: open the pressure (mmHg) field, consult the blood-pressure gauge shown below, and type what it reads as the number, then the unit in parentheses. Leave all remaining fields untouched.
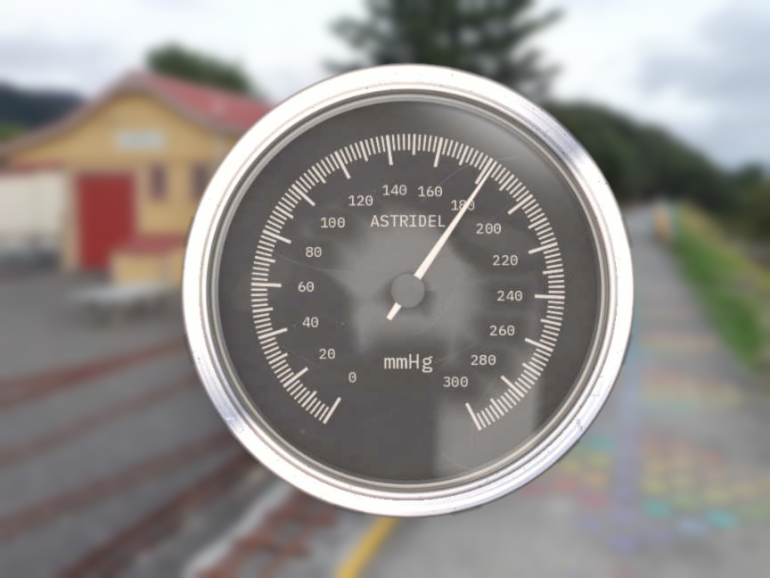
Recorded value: 182 (mmHg)
